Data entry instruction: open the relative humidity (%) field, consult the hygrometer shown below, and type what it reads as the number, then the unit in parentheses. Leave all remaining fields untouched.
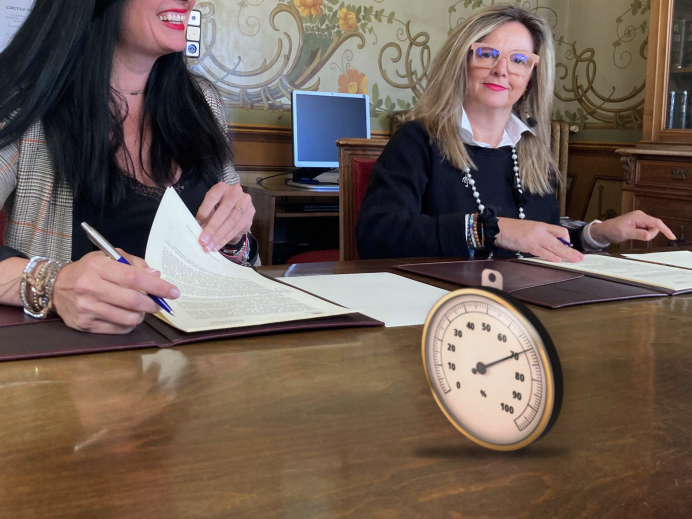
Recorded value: 70 (%)
